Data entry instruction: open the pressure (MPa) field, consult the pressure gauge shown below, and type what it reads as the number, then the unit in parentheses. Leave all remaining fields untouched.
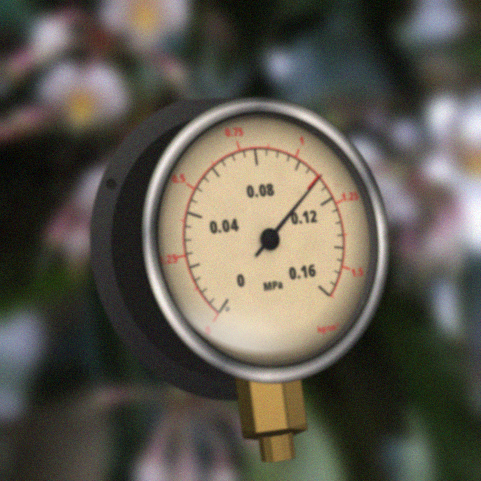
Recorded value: 0.11 (MPa)
